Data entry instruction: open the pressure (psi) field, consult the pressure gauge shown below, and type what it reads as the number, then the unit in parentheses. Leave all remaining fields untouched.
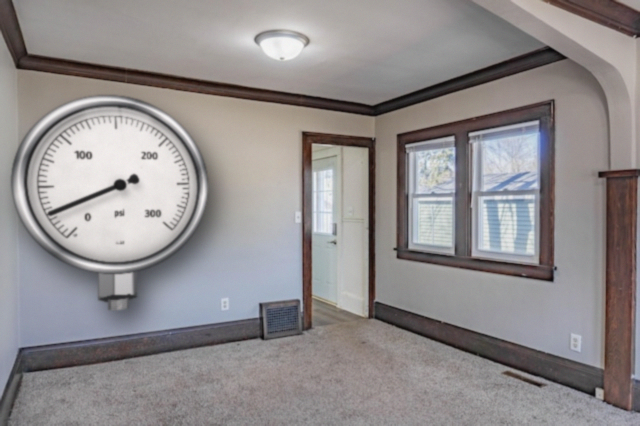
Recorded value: 25 (psi)
